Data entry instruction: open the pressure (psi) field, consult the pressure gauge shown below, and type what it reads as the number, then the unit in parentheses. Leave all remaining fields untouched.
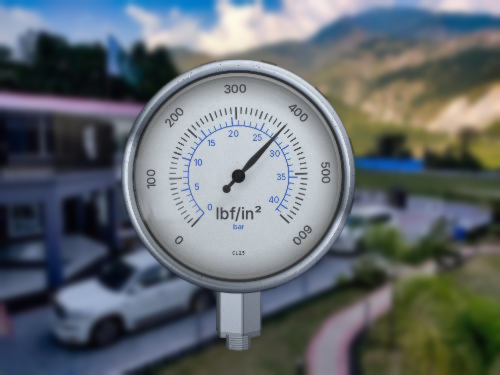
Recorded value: 400 (psi)
